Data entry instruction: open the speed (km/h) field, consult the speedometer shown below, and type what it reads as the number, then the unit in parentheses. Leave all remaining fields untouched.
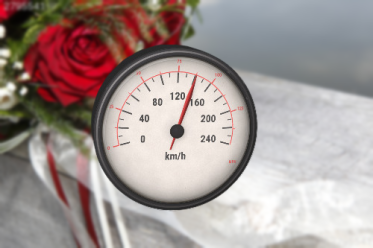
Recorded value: 140 (km/h)
